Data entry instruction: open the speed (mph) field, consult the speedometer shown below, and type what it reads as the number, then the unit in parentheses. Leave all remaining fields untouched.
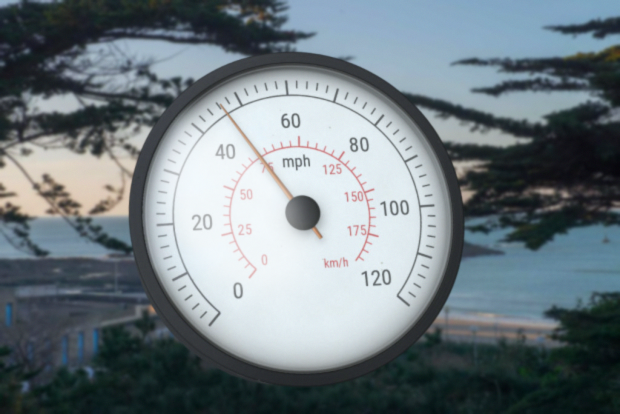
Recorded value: 46 (mph)
